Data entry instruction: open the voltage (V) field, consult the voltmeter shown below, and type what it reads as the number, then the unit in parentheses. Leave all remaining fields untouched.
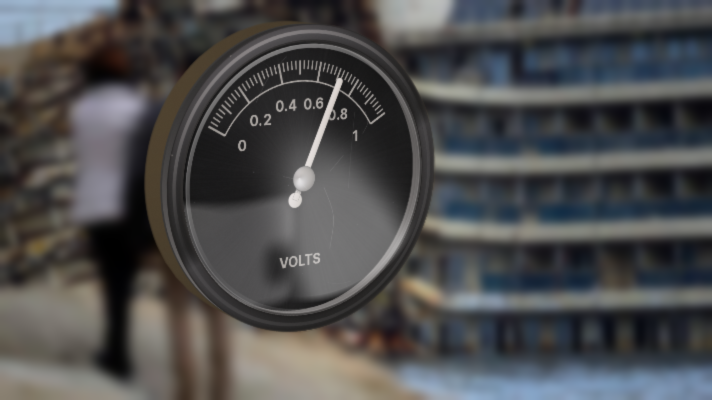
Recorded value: 0.7 (V)
